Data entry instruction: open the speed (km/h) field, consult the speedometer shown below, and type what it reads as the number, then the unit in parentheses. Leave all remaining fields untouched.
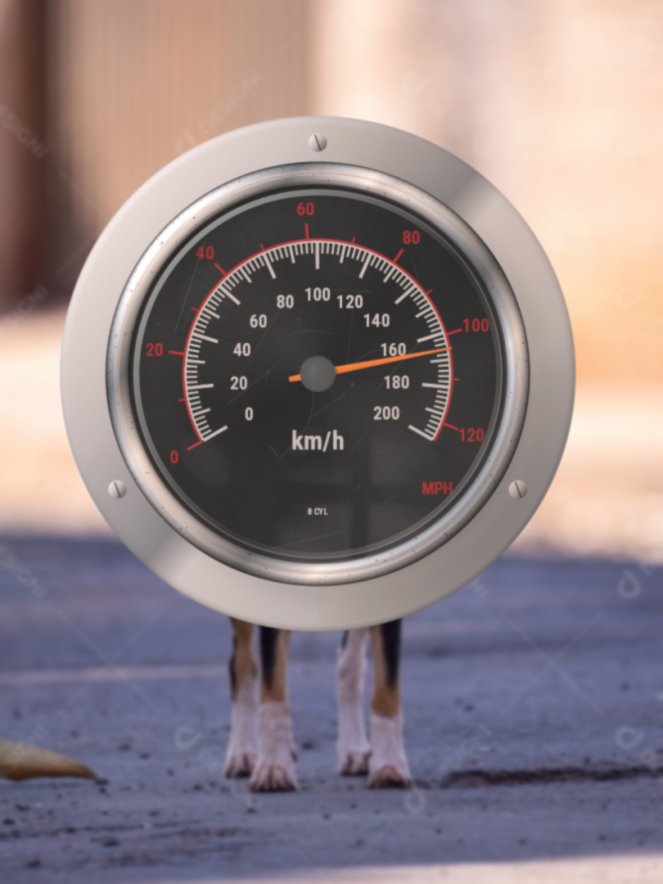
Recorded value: 166 (km/h)
